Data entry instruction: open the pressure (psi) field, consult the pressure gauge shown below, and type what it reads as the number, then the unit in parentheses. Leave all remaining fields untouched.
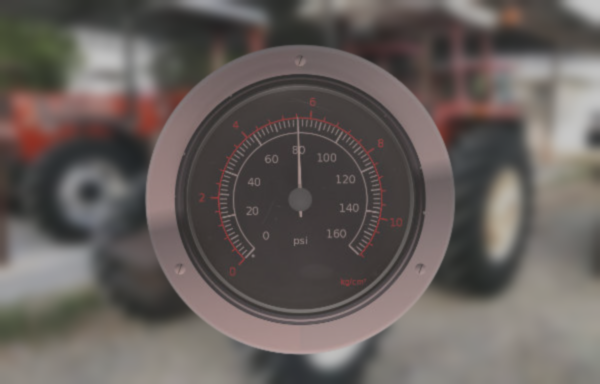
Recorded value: 80 (psi)
